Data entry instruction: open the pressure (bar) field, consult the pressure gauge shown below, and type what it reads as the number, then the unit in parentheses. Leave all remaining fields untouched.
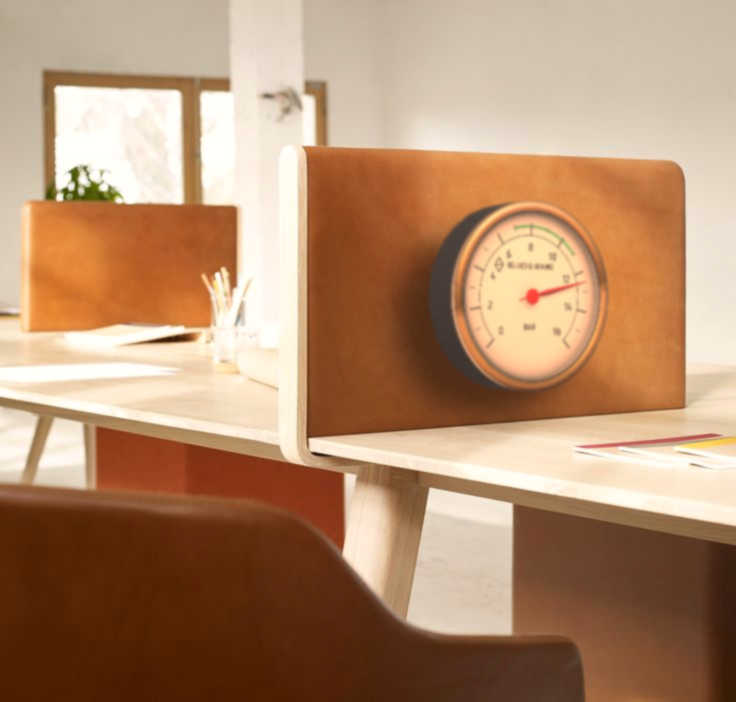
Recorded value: 12.5 (bar)
